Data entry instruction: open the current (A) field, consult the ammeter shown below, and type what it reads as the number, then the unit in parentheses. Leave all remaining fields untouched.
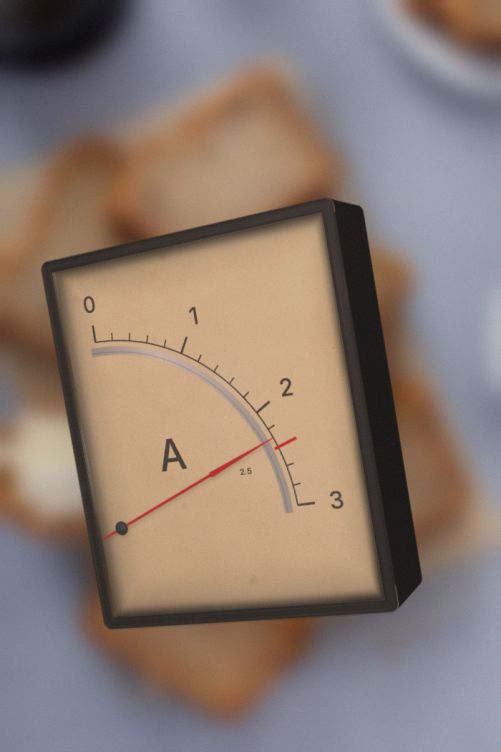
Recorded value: 2.3 (A)
